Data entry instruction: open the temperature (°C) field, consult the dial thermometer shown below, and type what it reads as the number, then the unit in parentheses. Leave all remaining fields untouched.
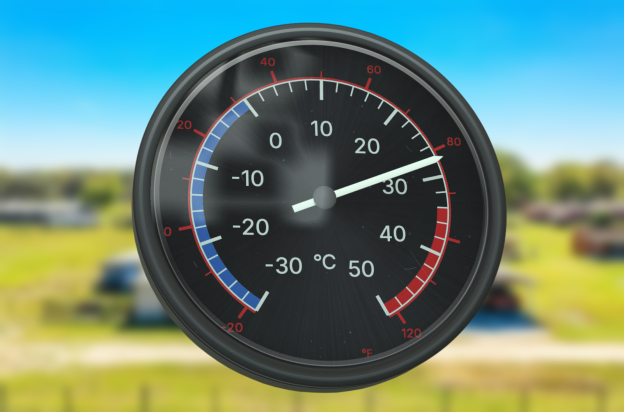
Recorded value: 28 (°C)
